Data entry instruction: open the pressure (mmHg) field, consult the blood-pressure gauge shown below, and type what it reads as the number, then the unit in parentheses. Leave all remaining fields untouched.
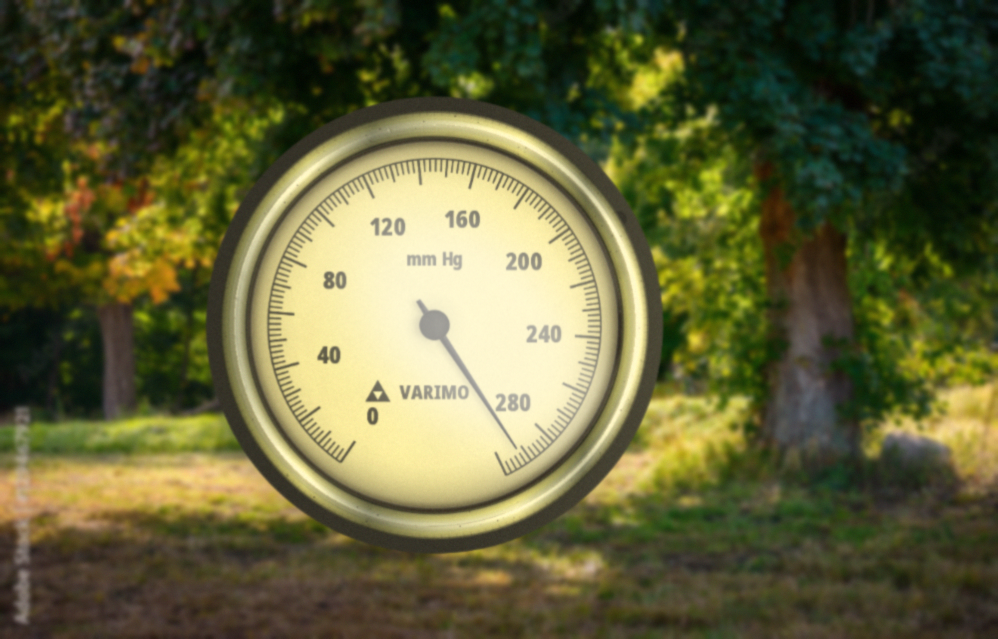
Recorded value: 292 (mmHg)
